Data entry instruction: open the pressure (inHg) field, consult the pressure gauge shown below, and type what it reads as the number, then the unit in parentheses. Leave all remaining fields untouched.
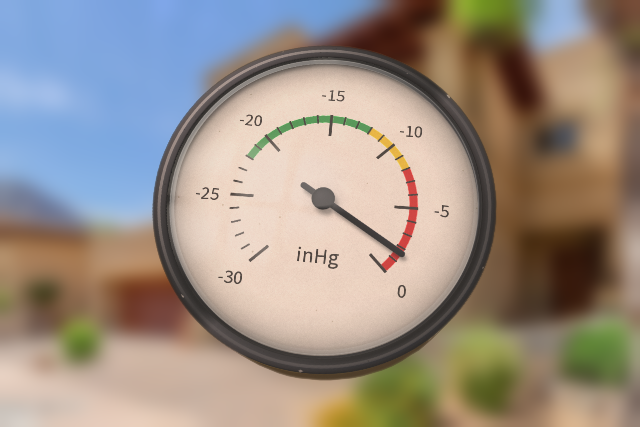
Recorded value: -1.5 (inHg)
